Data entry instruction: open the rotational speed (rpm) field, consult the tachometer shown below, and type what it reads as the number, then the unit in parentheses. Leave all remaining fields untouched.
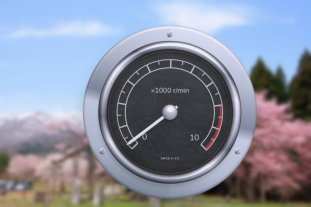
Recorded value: 250 (rpm)
